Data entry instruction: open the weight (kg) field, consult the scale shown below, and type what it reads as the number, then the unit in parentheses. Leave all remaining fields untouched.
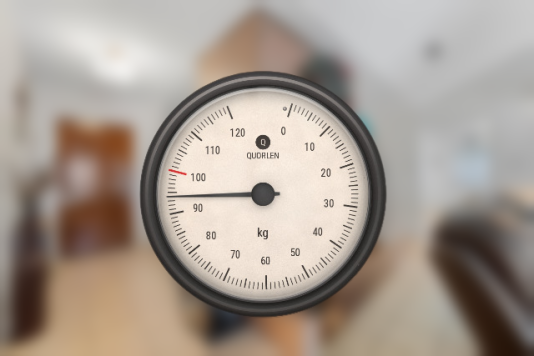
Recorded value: 94 (kg)
